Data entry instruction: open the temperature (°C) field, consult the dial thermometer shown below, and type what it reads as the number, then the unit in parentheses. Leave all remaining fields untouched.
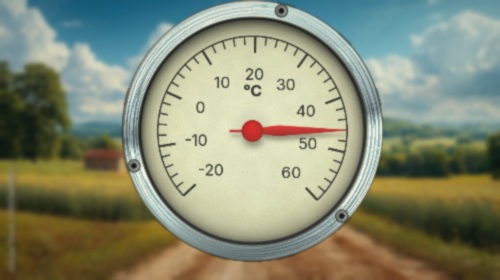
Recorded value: 46 (°C)
